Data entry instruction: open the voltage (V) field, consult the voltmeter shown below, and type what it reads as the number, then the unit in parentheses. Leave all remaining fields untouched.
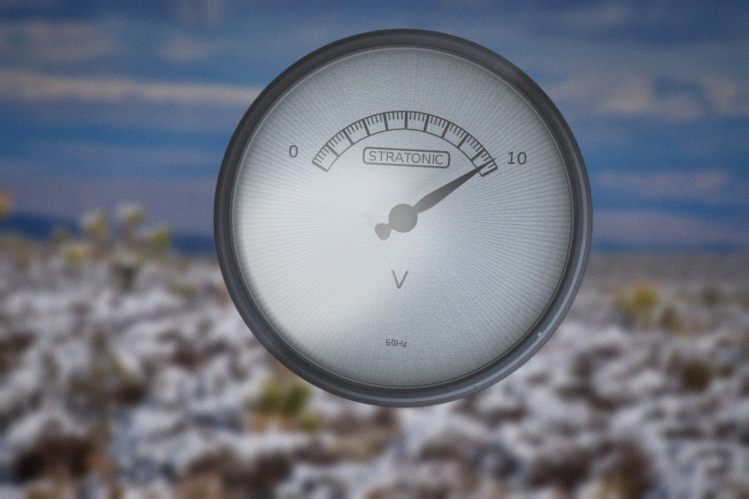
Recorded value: 9.6 (V)
